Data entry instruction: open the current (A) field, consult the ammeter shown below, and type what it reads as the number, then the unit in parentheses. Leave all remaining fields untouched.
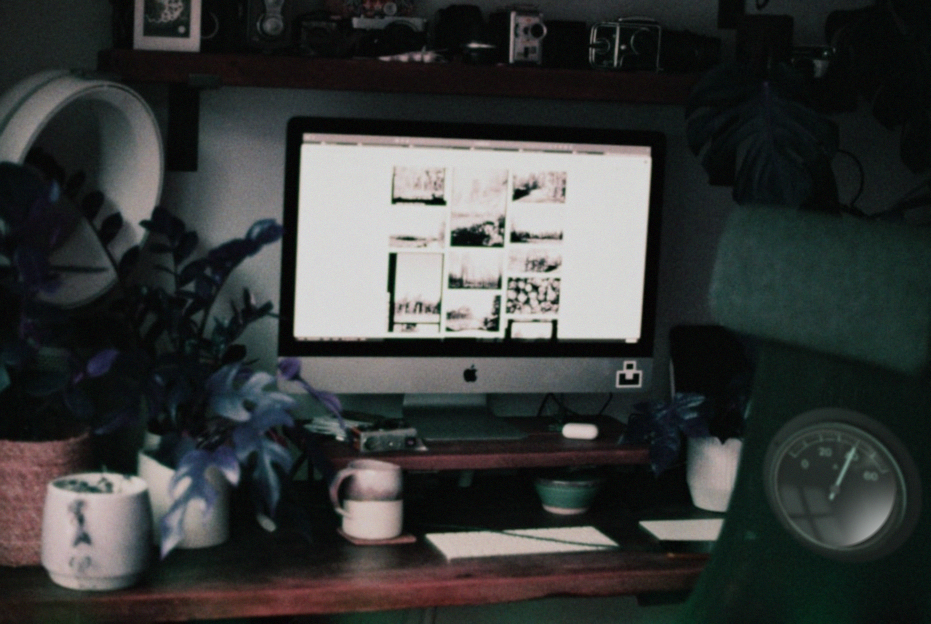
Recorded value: 40 (A)
